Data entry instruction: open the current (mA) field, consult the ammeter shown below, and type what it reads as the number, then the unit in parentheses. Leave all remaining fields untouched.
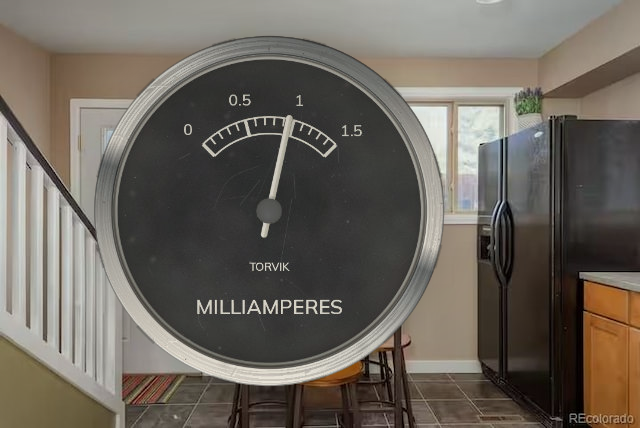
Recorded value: 0.95 (mA)
